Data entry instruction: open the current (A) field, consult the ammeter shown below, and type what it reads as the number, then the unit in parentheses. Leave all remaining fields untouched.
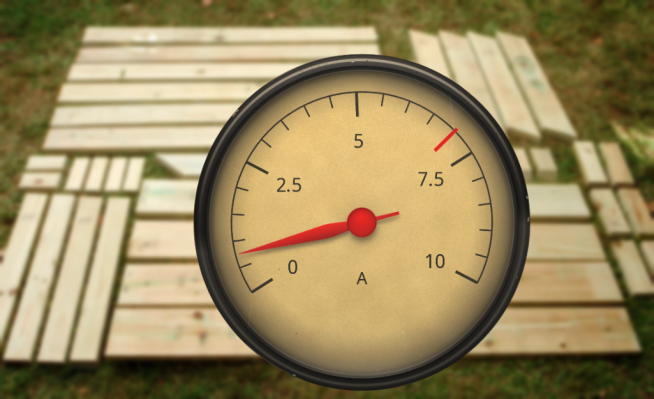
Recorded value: 0.75 (A)
